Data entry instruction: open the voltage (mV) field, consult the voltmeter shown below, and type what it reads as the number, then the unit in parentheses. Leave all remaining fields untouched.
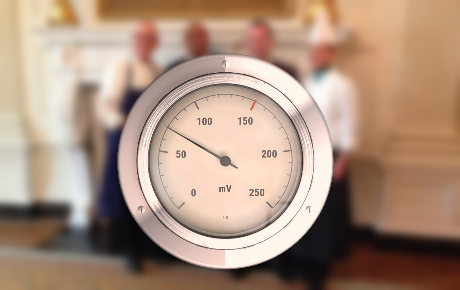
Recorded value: 70 (mV)
